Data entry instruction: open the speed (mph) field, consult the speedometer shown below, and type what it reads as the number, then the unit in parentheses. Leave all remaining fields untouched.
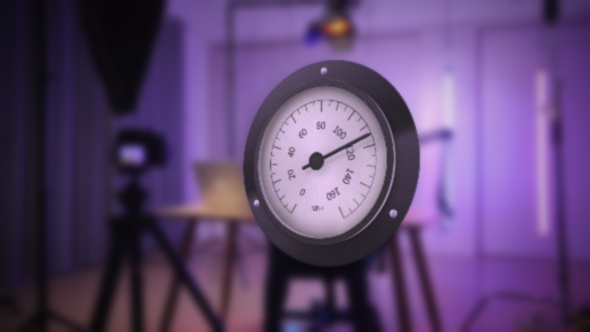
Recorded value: 115 (mph)
